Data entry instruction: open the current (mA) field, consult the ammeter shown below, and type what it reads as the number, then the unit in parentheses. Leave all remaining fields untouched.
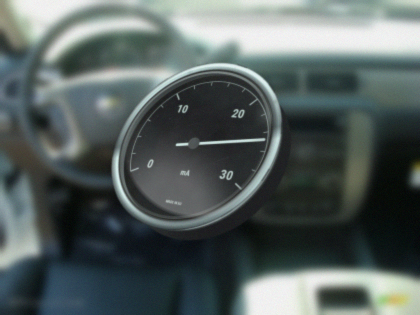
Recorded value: 25 (mA)
